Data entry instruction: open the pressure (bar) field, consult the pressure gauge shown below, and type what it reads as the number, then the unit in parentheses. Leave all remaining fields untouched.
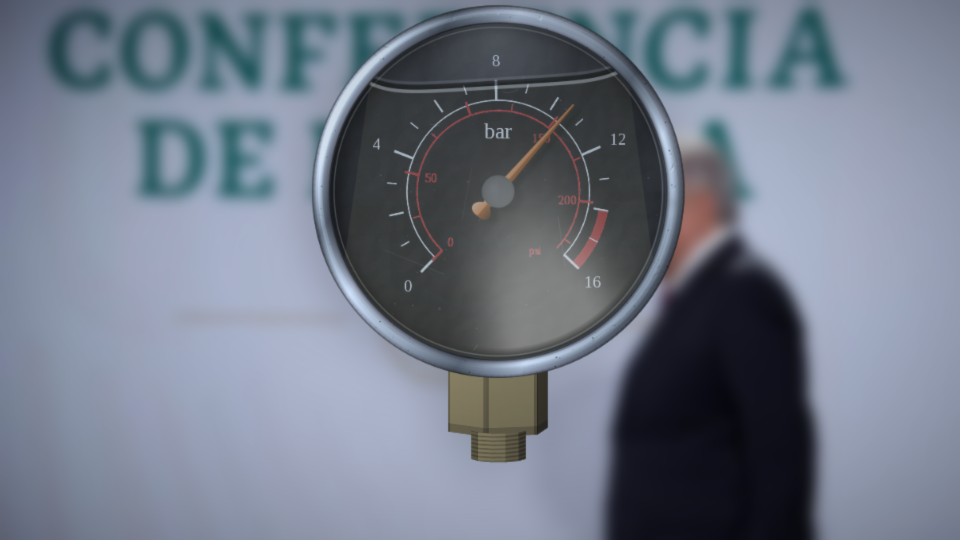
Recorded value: 10.5 (bar)
